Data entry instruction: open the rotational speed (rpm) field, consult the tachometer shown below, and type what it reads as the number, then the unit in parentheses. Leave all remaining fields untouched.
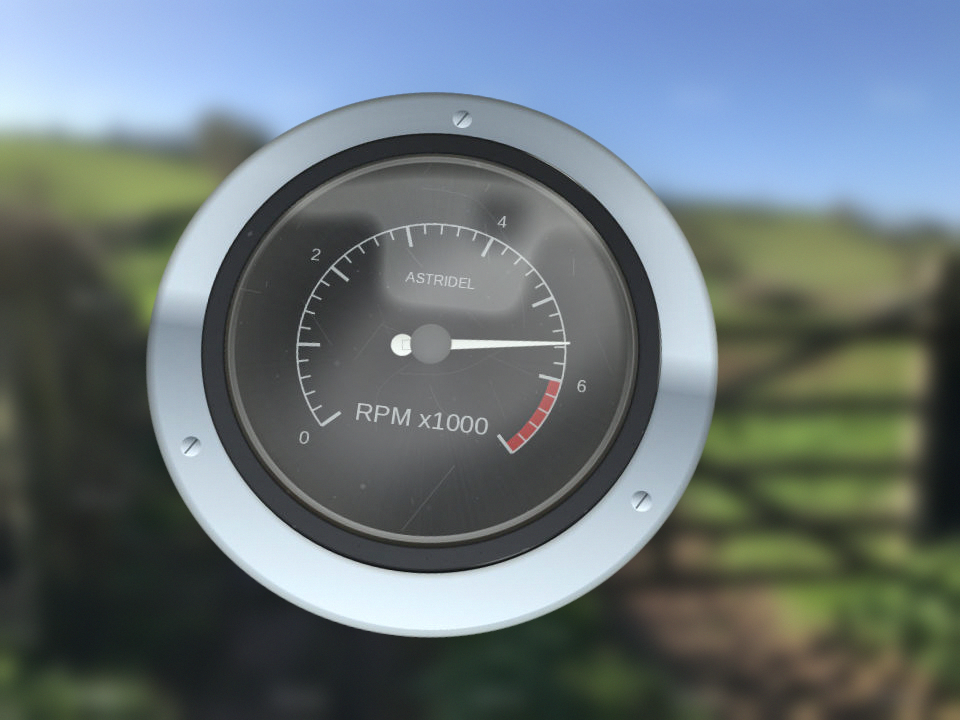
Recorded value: 5600 (rpm)
